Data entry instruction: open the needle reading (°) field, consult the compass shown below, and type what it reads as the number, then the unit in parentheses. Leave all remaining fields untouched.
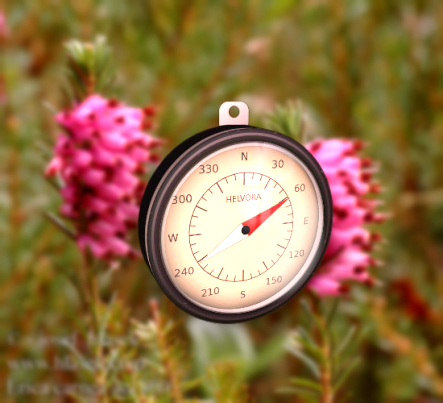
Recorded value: 60 (°)
